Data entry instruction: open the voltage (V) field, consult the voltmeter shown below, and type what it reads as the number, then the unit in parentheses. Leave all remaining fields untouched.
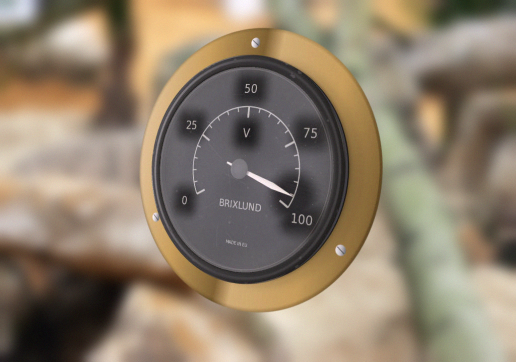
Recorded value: 95 (V)
